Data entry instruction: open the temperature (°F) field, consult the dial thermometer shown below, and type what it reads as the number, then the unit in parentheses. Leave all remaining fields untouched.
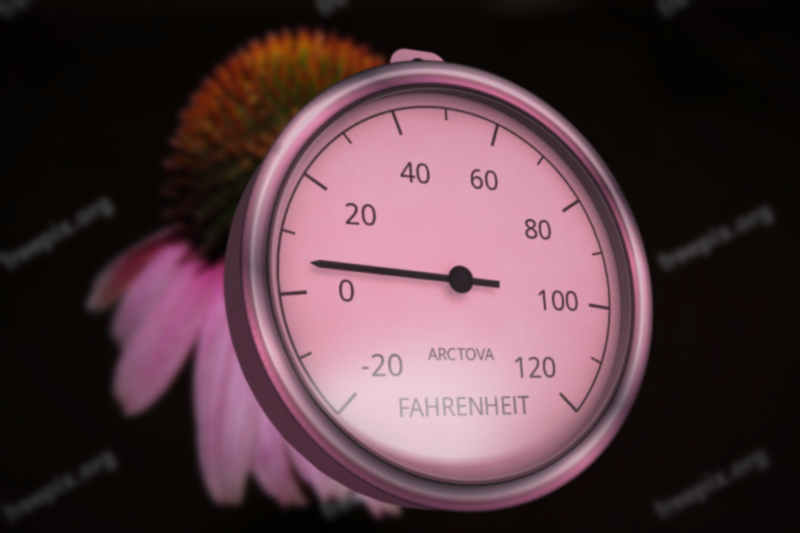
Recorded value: 5 (°F)
